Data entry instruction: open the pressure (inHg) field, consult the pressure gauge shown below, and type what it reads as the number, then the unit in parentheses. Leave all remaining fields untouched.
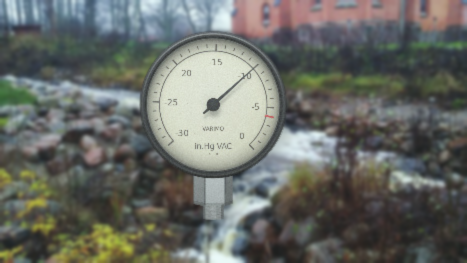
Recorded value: -10 (inHg)
